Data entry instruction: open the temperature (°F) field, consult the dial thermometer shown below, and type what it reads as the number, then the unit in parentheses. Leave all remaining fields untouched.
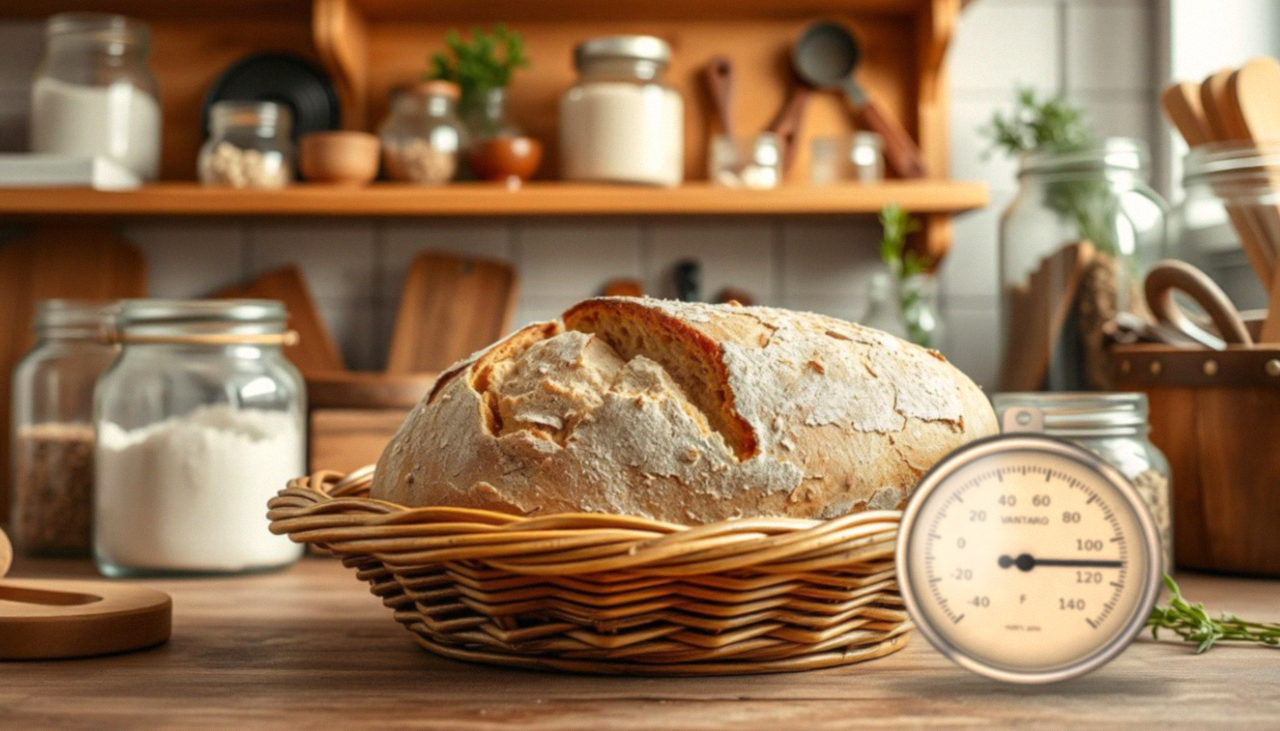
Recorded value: 110 (°F)
